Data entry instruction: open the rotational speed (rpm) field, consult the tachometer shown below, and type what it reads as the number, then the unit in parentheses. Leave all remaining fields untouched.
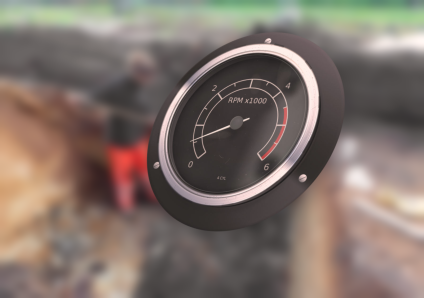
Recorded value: 500 (rpm)
